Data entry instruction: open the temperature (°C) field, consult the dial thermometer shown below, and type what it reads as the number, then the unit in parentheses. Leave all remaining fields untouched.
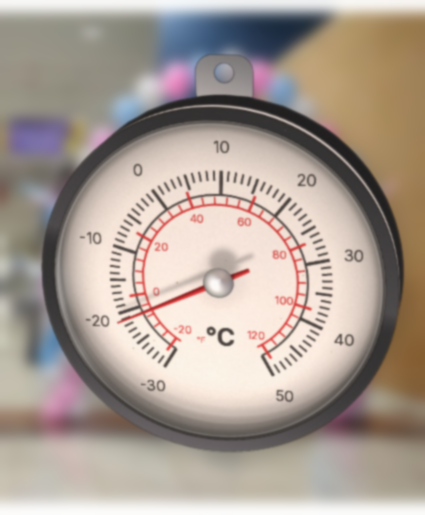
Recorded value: -21 (°C)
